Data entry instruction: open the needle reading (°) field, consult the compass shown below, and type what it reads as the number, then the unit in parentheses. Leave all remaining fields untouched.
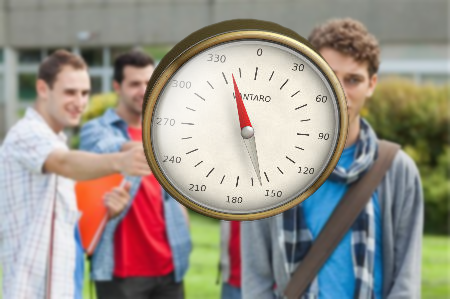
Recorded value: 337.5 (°)
